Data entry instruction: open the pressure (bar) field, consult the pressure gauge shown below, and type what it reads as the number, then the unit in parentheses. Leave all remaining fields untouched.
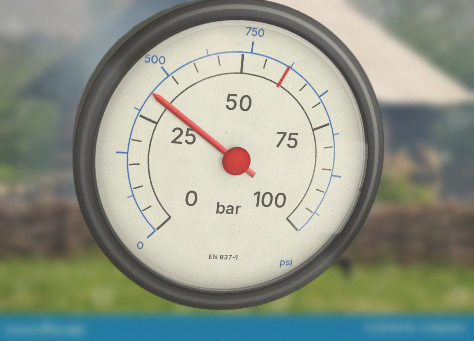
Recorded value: 30 (bar)
